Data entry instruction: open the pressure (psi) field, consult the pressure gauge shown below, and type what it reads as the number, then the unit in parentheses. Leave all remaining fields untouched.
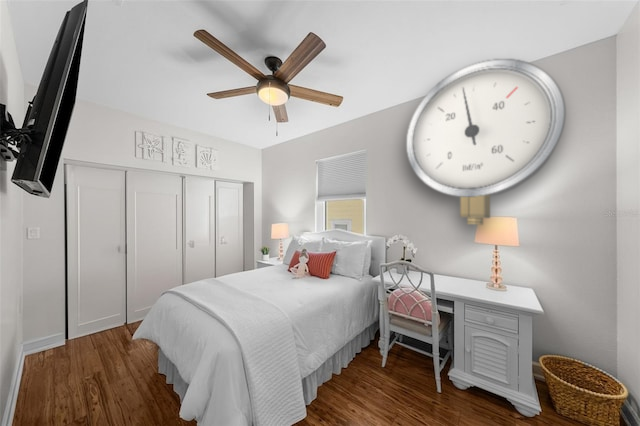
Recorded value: 27.5 (psi)
